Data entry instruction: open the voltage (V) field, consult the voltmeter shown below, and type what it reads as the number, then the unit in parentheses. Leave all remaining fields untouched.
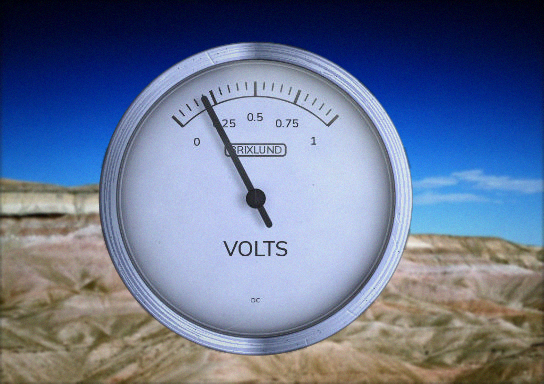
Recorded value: 0.2 (V)
